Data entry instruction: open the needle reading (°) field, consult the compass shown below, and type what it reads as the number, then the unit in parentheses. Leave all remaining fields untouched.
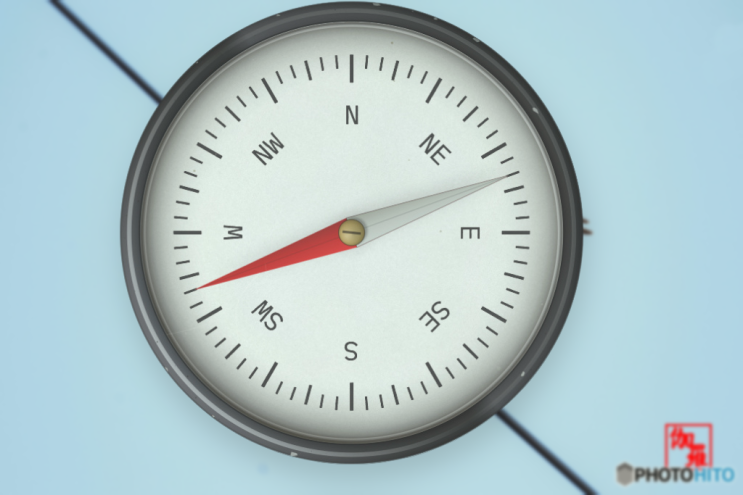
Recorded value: 250 (°)
